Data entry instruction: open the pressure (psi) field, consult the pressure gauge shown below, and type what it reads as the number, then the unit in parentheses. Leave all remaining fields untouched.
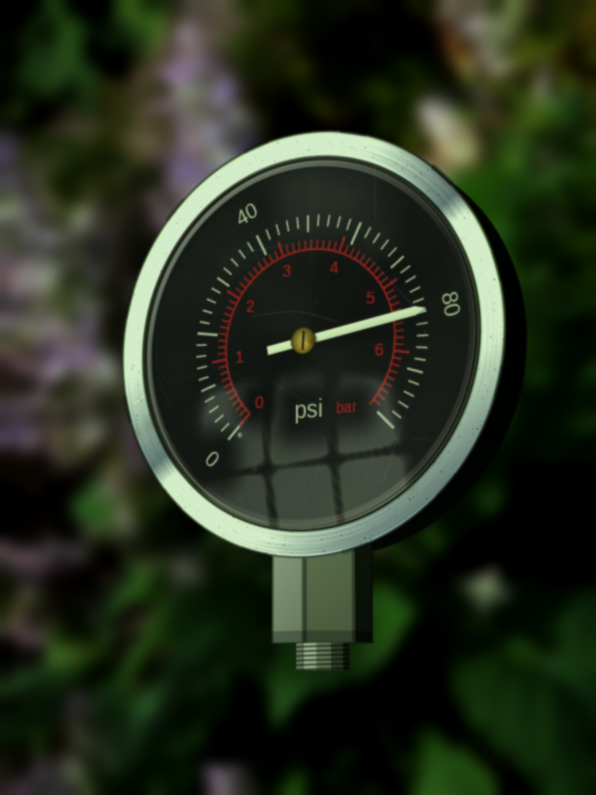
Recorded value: 80 (psi)
